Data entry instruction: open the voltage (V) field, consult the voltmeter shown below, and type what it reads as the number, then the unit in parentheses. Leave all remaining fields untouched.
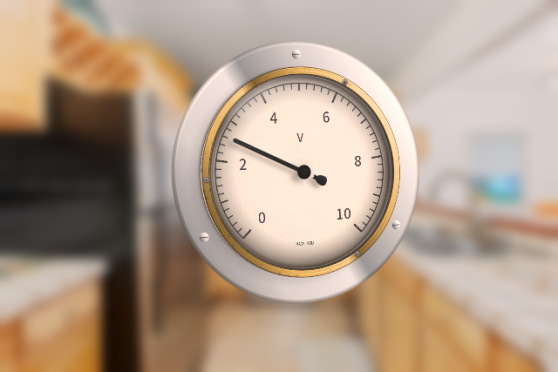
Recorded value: 2.6 (V)
